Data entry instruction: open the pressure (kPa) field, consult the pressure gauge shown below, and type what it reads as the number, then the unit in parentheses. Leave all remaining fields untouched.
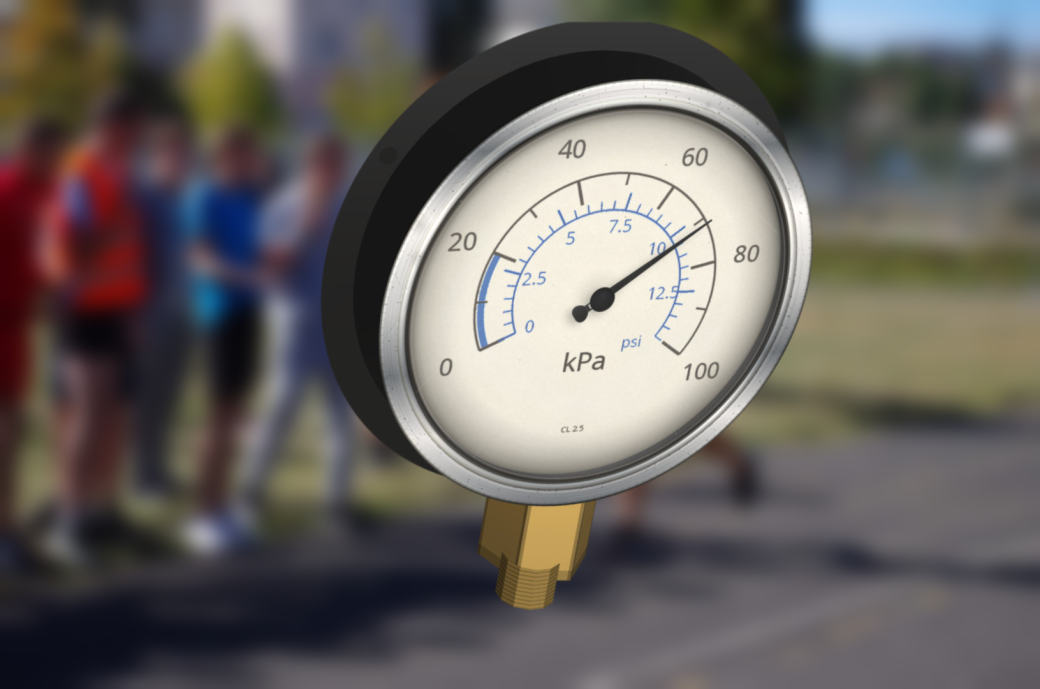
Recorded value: 70 (kPa)
